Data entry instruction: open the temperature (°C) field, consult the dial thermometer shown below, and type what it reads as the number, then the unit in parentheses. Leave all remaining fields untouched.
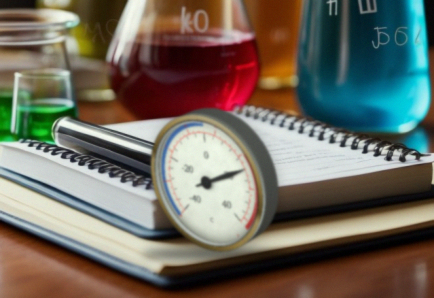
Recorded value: 20 (°C)
